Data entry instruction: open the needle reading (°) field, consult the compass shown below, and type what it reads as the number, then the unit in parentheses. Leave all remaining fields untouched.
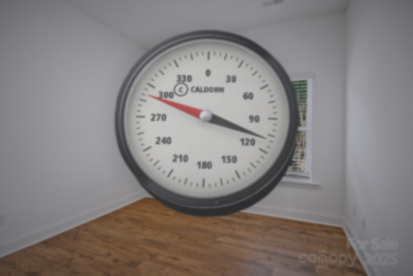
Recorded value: 290 (°)
